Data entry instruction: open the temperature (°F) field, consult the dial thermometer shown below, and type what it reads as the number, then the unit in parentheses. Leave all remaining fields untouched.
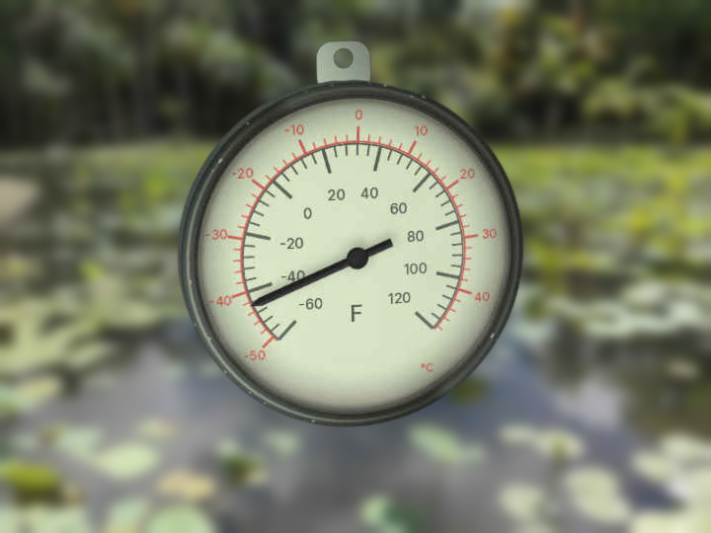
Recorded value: -44 (°F)
